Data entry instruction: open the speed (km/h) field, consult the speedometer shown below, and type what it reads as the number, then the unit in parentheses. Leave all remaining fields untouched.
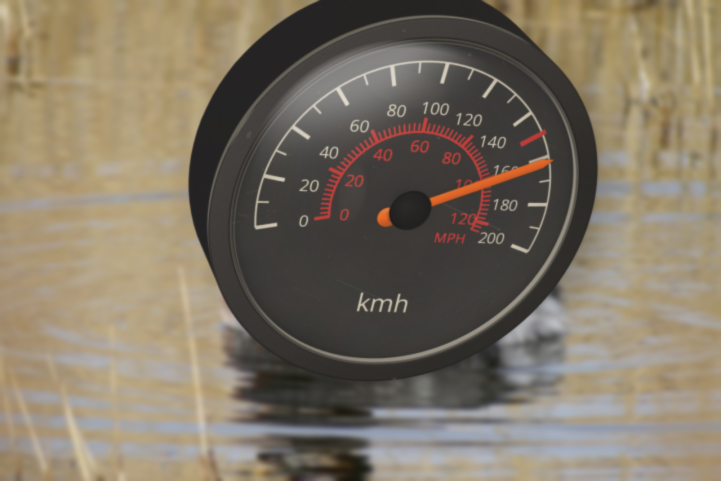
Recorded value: 160 (km/h)
